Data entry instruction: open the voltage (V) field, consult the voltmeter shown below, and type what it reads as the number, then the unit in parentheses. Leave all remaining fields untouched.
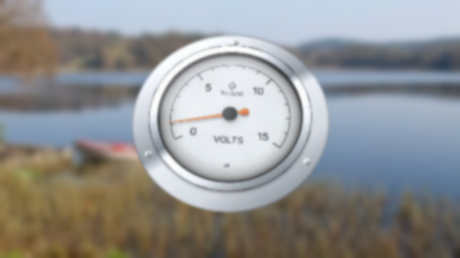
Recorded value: 1 (V)
